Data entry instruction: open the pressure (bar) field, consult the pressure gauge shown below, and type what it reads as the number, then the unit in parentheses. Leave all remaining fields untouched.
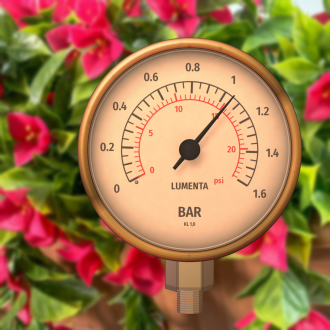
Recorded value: 1.05 (bar)
